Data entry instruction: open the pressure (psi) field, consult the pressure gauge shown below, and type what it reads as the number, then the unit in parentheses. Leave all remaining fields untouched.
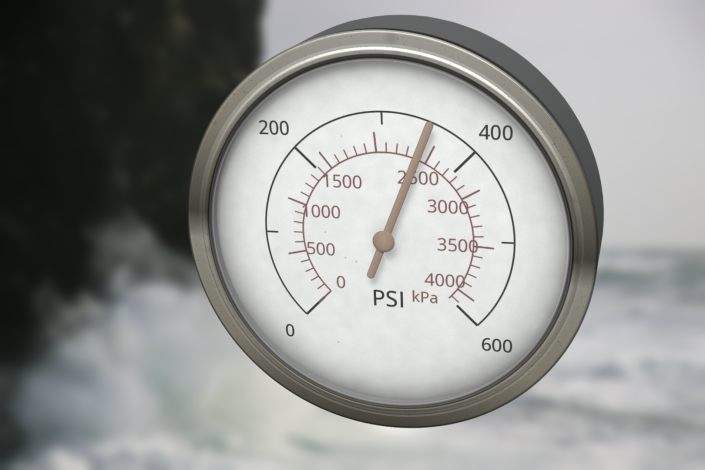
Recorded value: 350 (psi)
